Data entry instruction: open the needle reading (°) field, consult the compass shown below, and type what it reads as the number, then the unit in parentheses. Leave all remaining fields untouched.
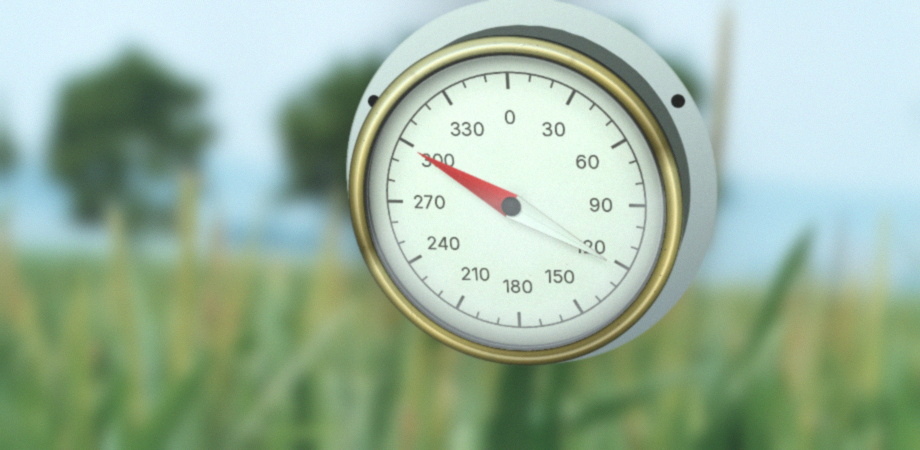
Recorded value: 300 (°)
